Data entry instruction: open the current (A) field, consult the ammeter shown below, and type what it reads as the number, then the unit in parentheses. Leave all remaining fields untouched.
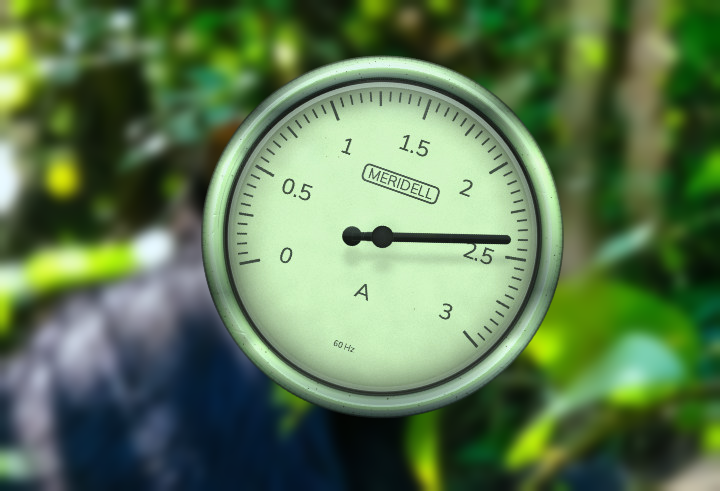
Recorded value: 2.4 (A)
